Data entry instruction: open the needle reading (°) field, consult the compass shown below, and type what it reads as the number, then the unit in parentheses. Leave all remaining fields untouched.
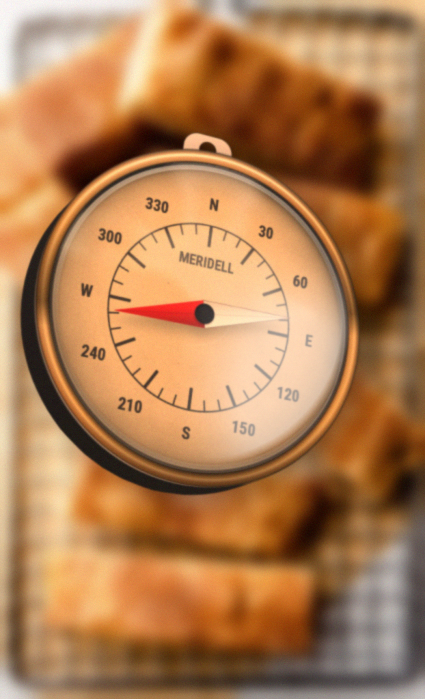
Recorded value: 260 (°)
